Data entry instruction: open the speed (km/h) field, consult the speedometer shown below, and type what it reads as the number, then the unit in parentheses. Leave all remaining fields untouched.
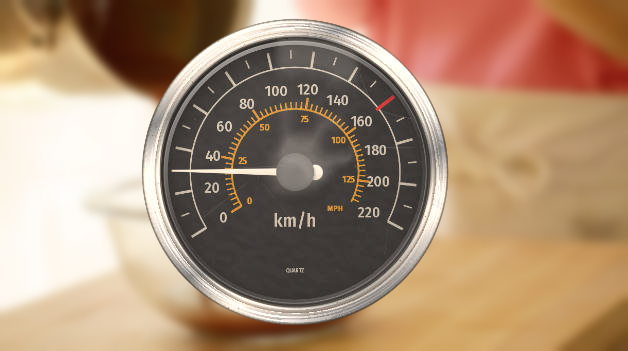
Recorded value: 30 (km/h)
